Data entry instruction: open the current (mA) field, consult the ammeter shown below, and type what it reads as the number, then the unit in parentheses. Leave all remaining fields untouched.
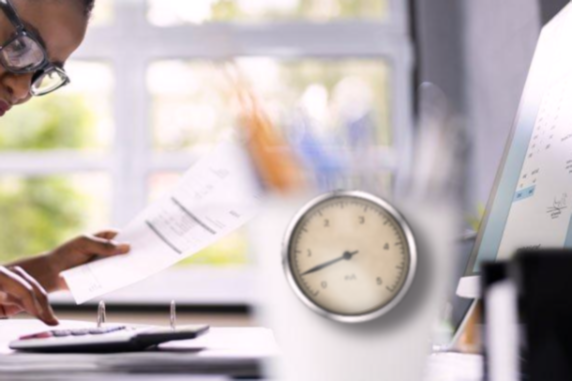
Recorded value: 0.5 (mA)
